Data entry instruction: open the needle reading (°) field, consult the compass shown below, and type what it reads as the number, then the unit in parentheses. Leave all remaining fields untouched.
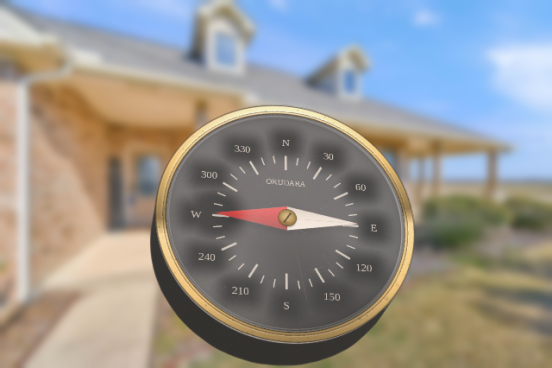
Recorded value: 270 (°)
